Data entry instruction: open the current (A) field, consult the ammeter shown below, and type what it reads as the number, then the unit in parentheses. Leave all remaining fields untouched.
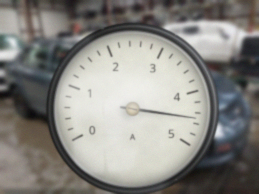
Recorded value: 4.5 (A)
